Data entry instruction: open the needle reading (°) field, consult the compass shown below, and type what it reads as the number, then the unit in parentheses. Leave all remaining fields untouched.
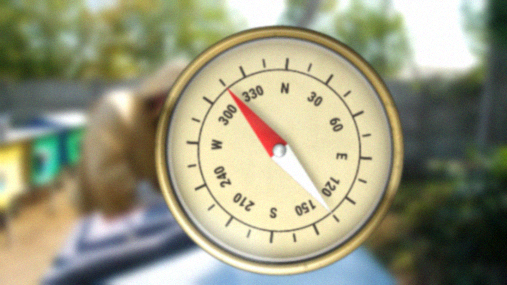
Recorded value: 315 (°)
